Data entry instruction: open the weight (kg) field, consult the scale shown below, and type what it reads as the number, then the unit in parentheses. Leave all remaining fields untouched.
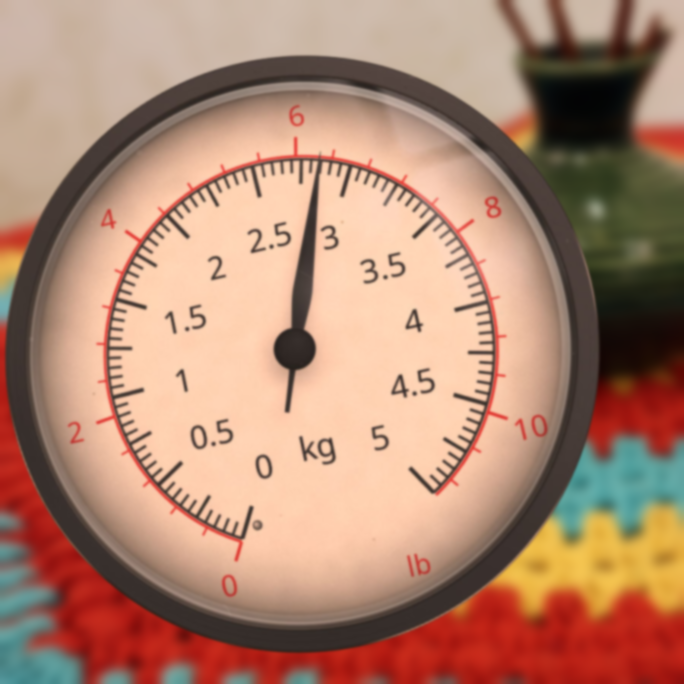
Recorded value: 2.85 (kg)
